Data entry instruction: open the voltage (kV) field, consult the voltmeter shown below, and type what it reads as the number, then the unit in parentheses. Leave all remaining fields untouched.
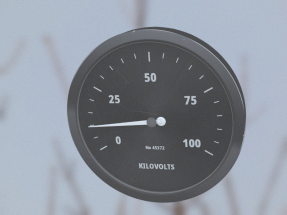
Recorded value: 10 (kV)
